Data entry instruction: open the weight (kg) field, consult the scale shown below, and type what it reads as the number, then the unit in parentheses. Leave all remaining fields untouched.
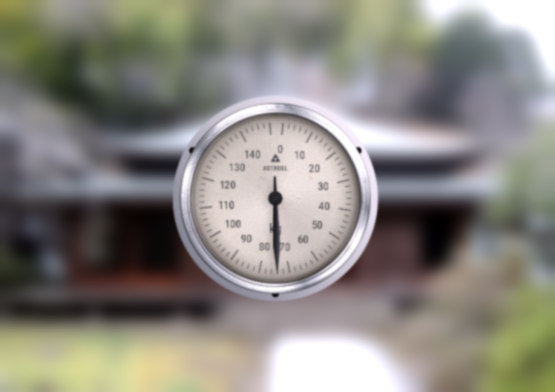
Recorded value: 74 (kg)
